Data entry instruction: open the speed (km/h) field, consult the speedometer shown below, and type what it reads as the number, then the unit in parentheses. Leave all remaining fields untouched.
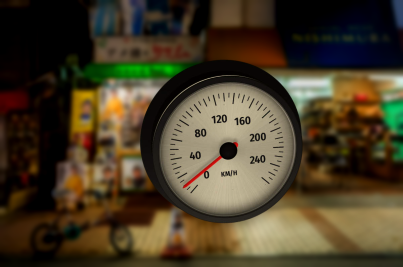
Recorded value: 10 (km/h)
